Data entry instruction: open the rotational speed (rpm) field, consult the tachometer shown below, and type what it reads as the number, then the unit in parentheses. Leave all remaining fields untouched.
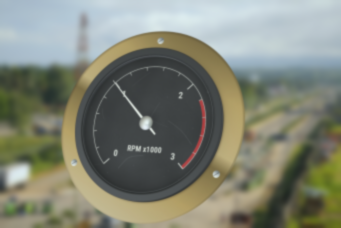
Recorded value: 1000 (rpm)
